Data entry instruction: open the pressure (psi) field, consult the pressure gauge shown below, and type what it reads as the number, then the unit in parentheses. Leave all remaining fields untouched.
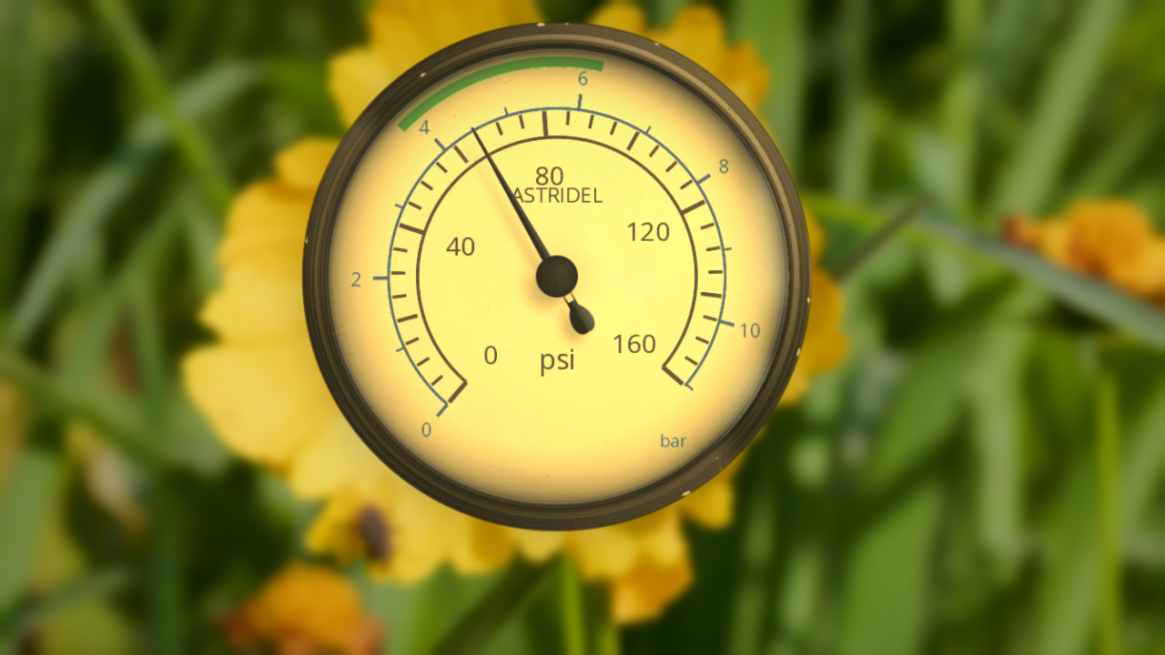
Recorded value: 65 (psi)
